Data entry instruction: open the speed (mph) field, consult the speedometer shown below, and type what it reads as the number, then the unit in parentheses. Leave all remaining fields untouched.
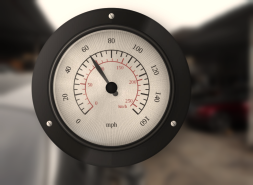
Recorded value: 60 (mph)
